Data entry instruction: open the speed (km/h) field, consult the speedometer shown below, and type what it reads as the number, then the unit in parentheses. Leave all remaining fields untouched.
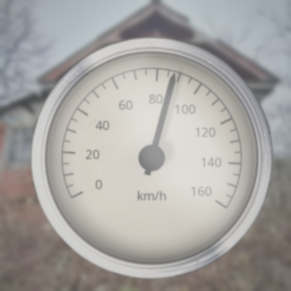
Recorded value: 87.5 (km/h)
